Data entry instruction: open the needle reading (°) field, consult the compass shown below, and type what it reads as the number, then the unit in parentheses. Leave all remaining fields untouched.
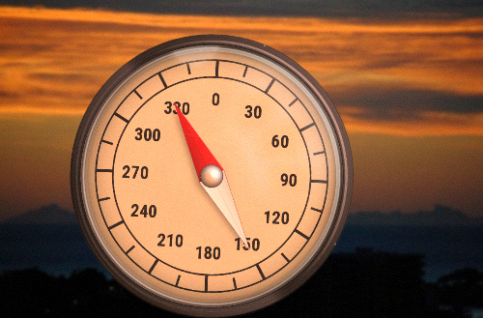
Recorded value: 330 (°)
